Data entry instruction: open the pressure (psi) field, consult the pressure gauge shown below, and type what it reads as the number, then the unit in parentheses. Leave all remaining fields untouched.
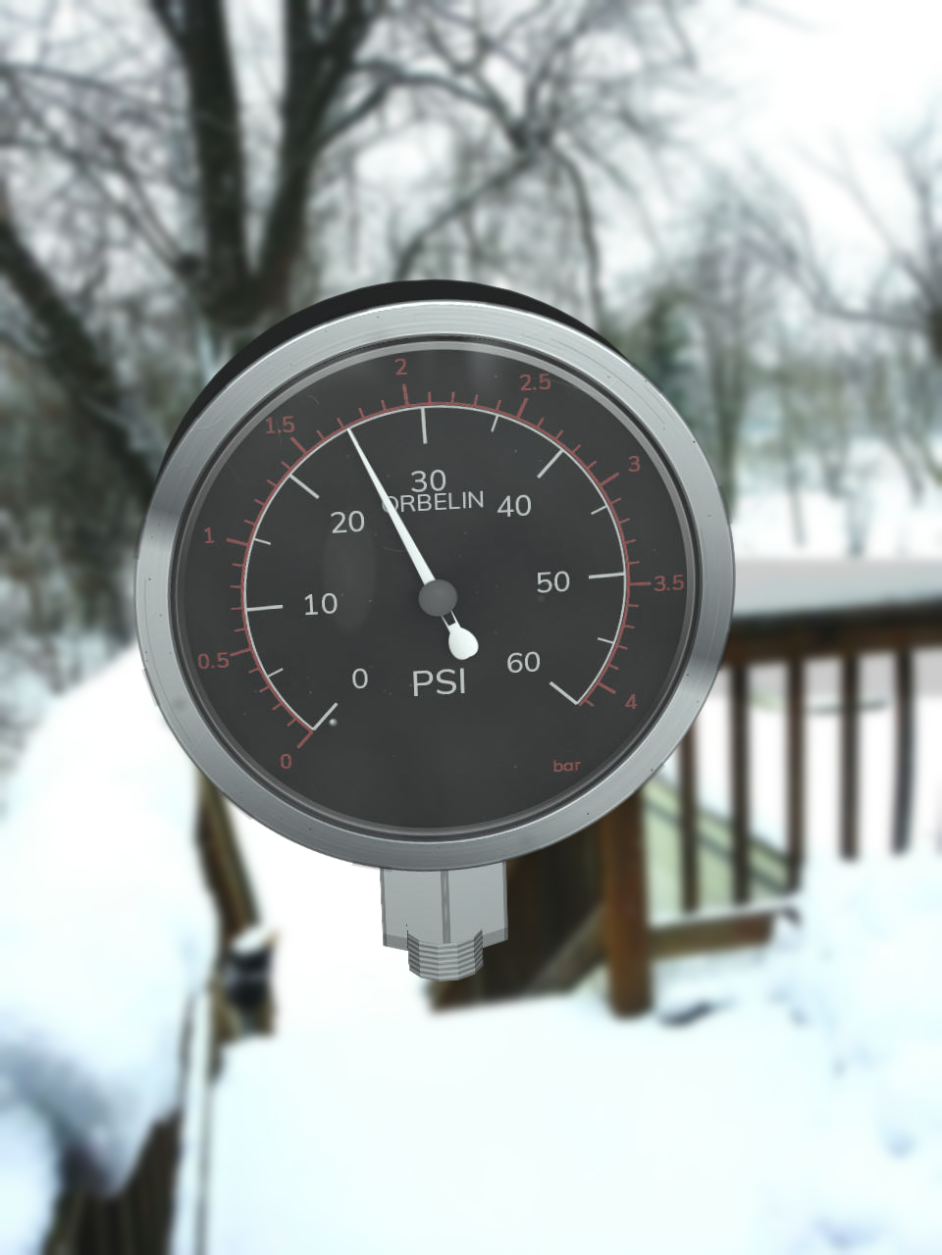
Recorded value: 25 (psi)
